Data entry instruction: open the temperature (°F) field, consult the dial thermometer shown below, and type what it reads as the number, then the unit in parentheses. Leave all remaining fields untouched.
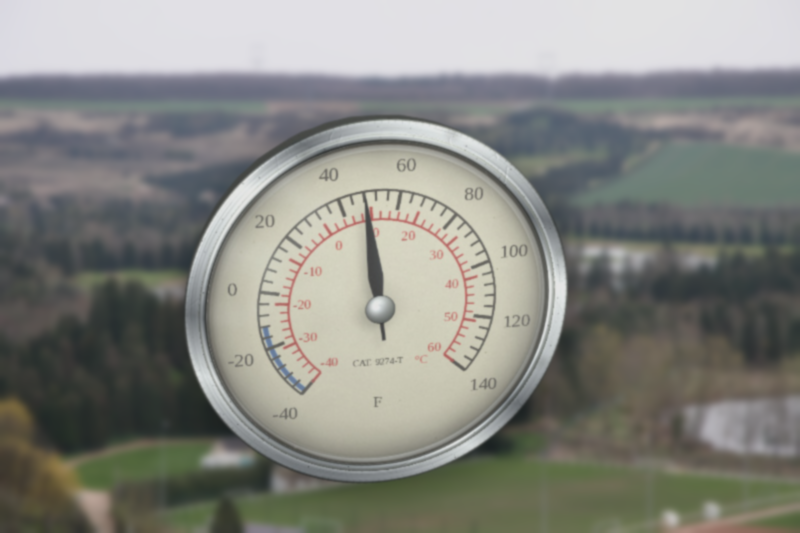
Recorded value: 48 (°F)
